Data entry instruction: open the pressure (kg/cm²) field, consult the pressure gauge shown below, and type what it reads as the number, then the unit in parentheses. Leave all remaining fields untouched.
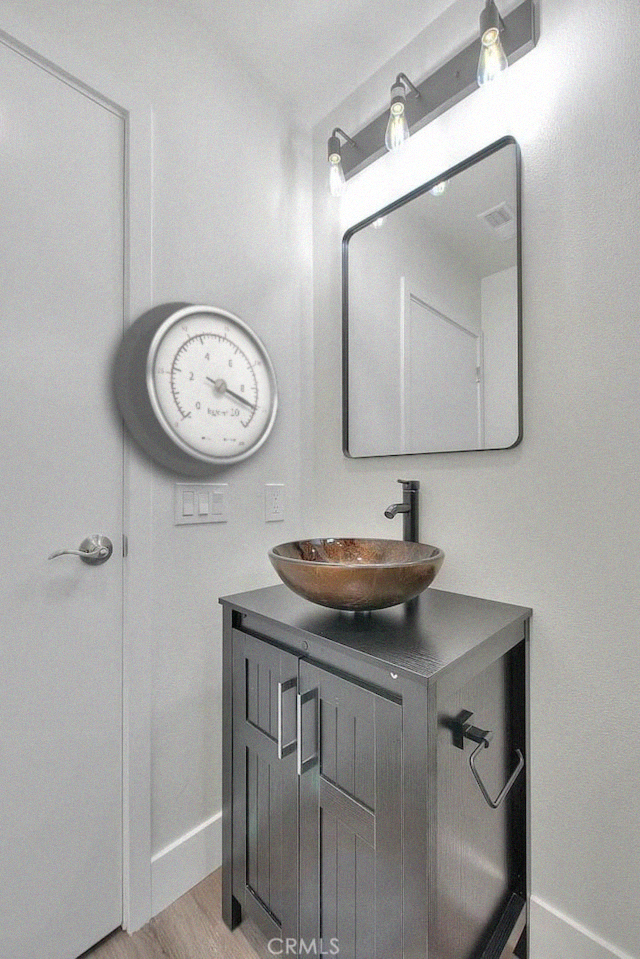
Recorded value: 9 (kg/cm²)
